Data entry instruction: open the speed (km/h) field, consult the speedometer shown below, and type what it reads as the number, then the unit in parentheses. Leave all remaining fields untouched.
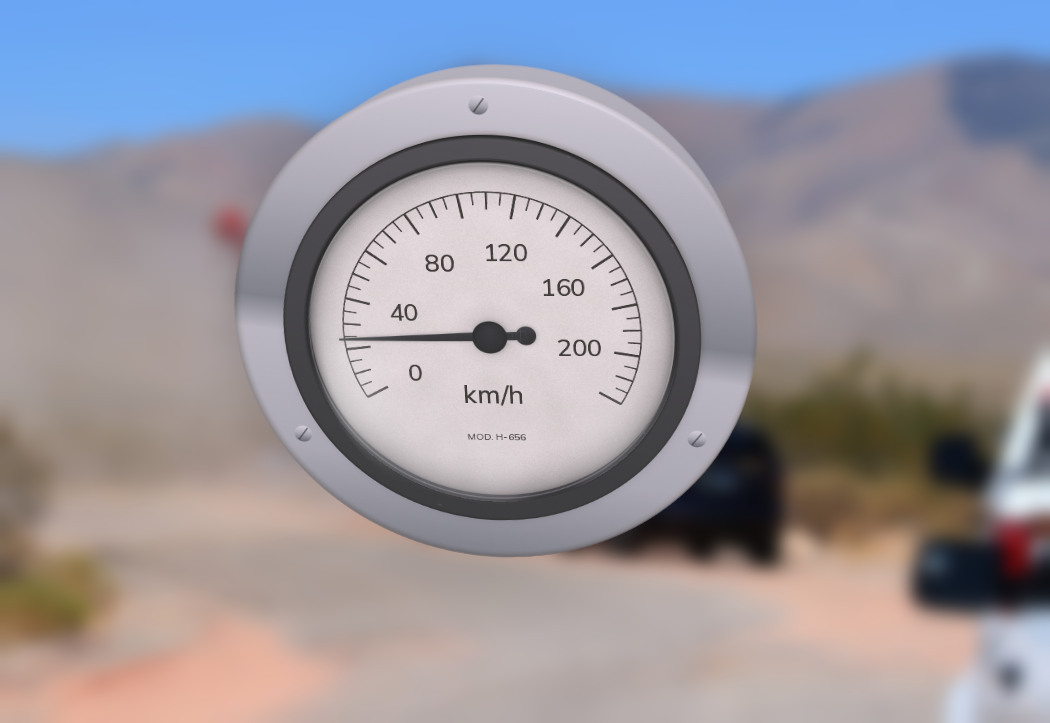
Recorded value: 25 (km/h)
